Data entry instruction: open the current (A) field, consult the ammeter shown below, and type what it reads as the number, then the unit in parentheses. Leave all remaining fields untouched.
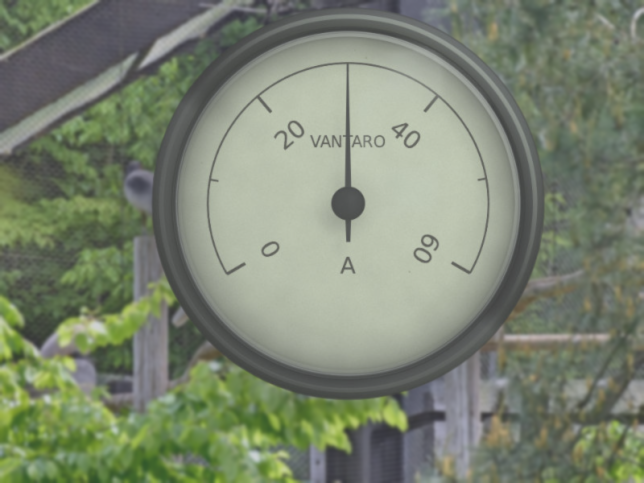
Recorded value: 30 (A)
